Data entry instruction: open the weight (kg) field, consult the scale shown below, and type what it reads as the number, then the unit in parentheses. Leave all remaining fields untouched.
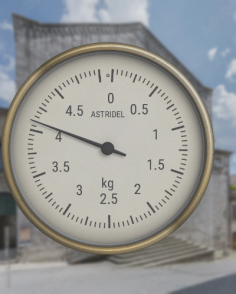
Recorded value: 4.1 (kg)
